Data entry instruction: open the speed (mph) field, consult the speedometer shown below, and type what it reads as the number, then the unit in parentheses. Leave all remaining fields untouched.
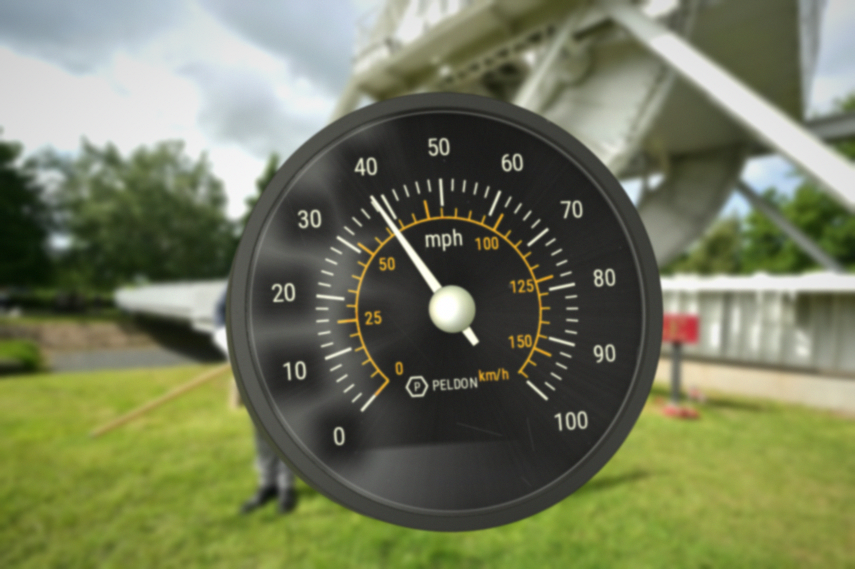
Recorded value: 38 (mph)
